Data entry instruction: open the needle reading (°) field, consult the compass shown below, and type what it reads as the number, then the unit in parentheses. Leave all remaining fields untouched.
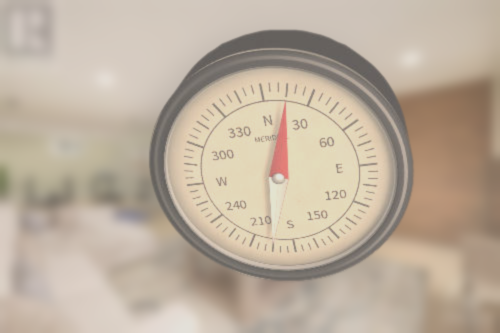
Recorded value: 15 (°)
